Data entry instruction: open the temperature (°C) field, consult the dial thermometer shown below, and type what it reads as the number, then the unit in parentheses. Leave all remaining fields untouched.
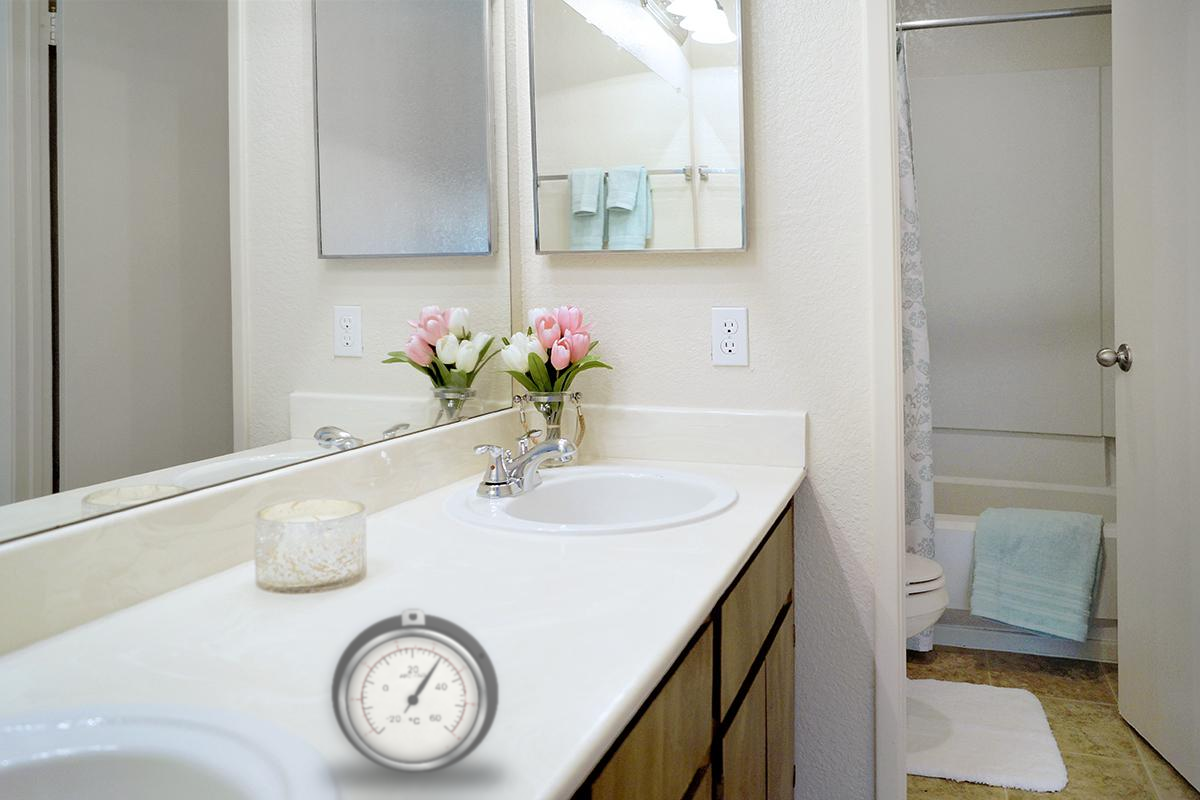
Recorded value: 30 (°C)
